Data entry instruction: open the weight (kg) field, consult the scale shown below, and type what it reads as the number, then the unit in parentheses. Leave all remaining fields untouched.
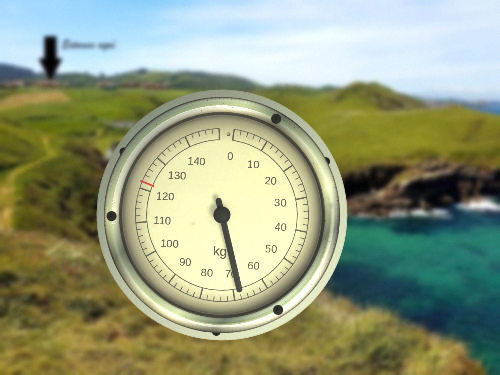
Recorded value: 68 (kg)
